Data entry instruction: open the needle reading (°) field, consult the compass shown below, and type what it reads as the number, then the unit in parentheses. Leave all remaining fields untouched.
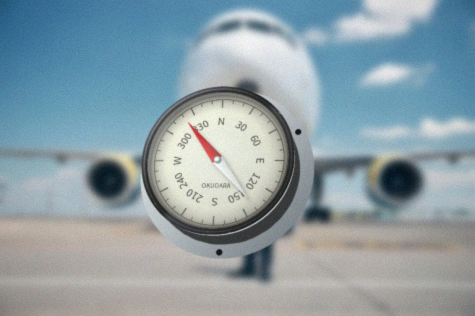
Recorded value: 320 (°)
